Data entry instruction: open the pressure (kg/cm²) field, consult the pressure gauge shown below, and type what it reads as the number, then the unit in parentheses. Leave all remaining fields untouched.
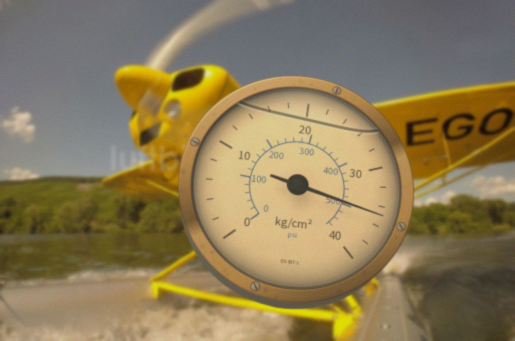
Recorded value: 35 (kg/cm²)
